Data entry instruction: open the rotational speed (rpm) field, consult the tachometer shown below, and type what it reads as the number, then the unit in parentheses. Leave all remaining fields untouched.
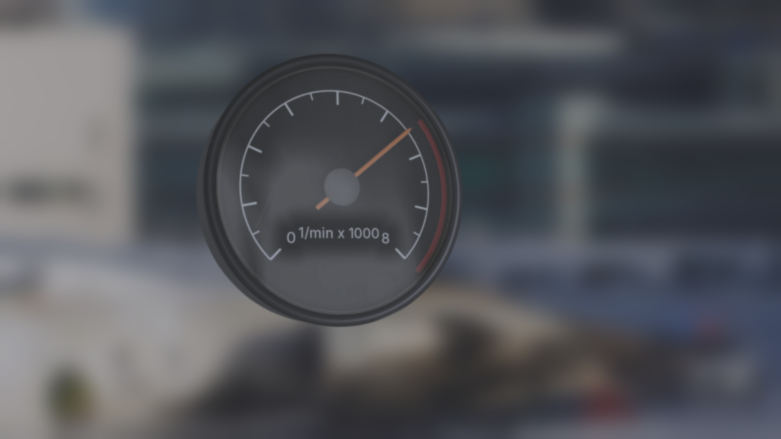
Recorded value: 5500 (rpm)
